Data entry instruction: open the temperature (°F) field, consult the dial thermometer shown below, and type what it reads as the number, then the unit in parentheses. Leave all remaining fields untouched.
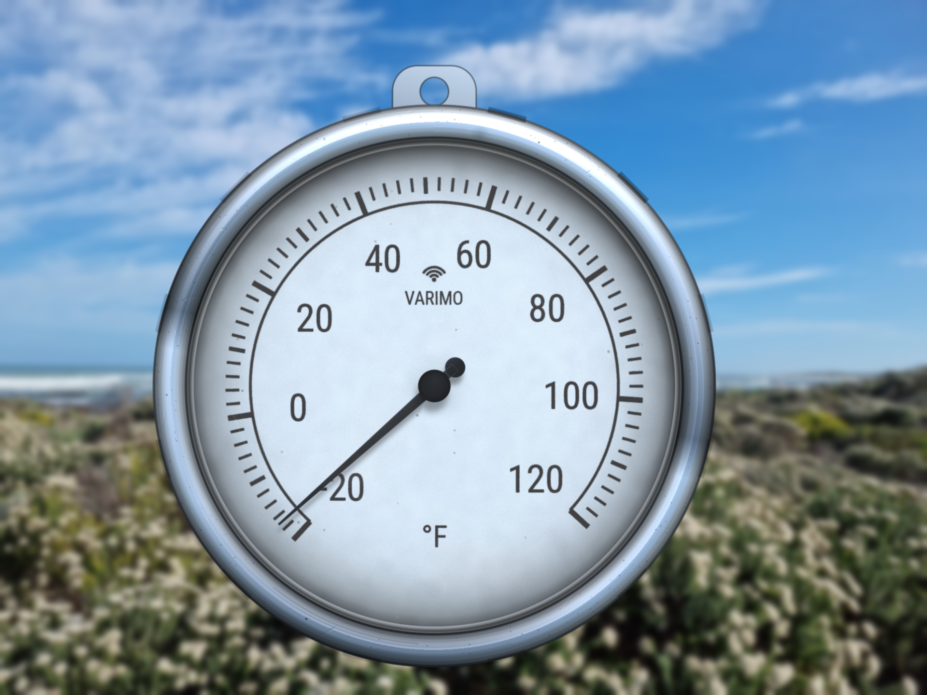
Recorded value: -17 (°F)
